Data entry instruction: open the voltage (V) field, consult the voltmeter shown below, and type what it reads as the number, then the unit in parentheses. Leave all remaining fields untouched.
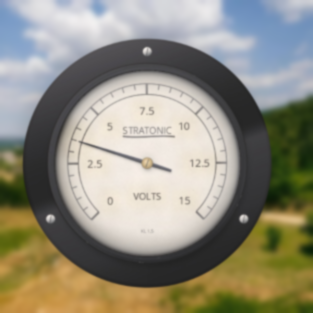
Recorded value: 3.5 (V)
